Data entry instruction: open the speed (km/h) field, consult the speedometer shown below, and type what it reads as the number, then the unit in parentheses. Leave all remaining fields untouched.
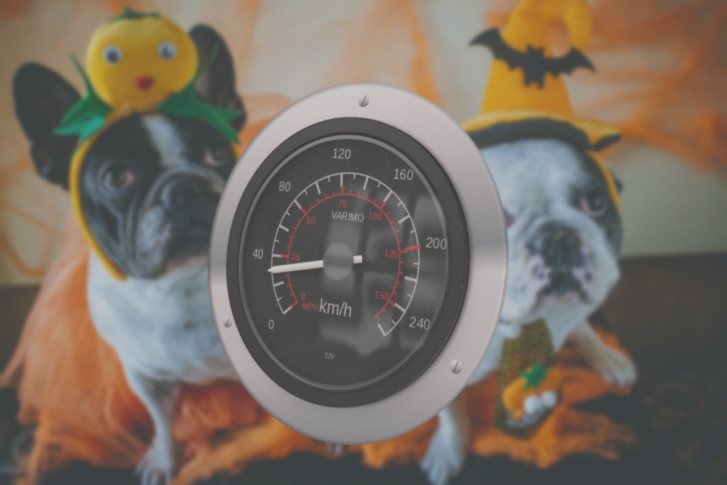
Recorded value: 30 (km/h)
